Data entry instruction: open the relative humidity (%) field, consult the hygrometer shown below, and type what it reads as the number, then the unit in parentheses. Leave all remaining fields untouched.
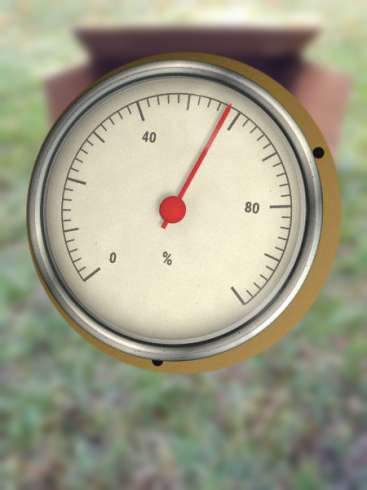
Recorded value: 58 (%)
